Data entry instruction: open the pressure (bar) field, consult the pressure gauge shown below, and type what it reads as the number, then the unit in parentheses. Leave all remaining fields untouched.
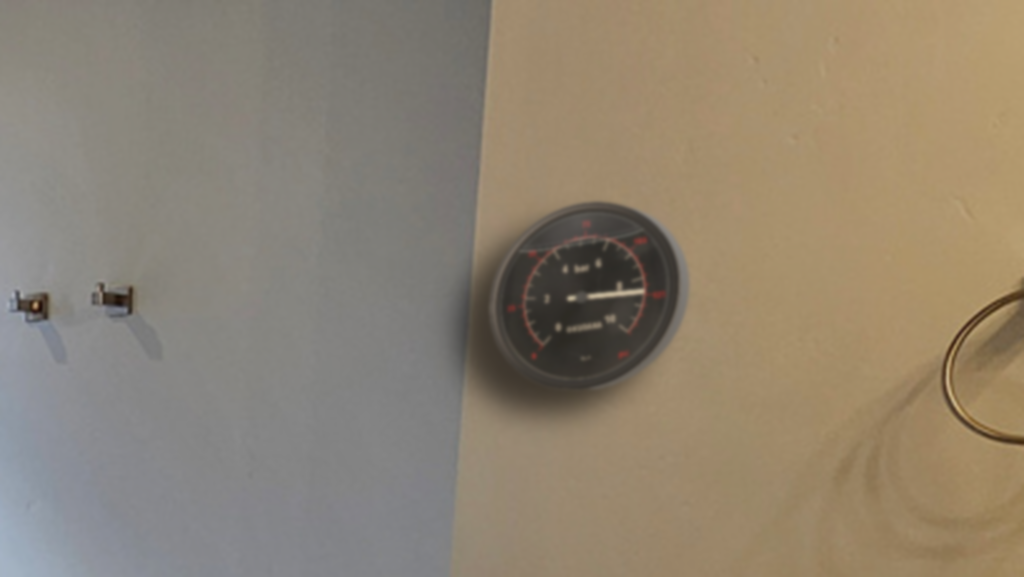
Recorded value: 8.5 (bar)
